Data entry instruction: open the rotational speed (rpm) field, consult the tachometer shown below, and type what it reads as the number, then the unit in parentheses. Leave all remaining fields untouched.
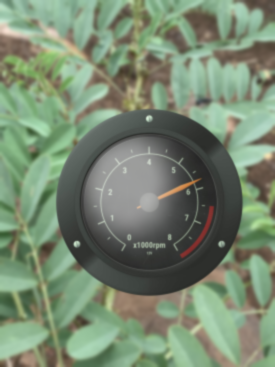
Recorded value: 5750 (rpm)
